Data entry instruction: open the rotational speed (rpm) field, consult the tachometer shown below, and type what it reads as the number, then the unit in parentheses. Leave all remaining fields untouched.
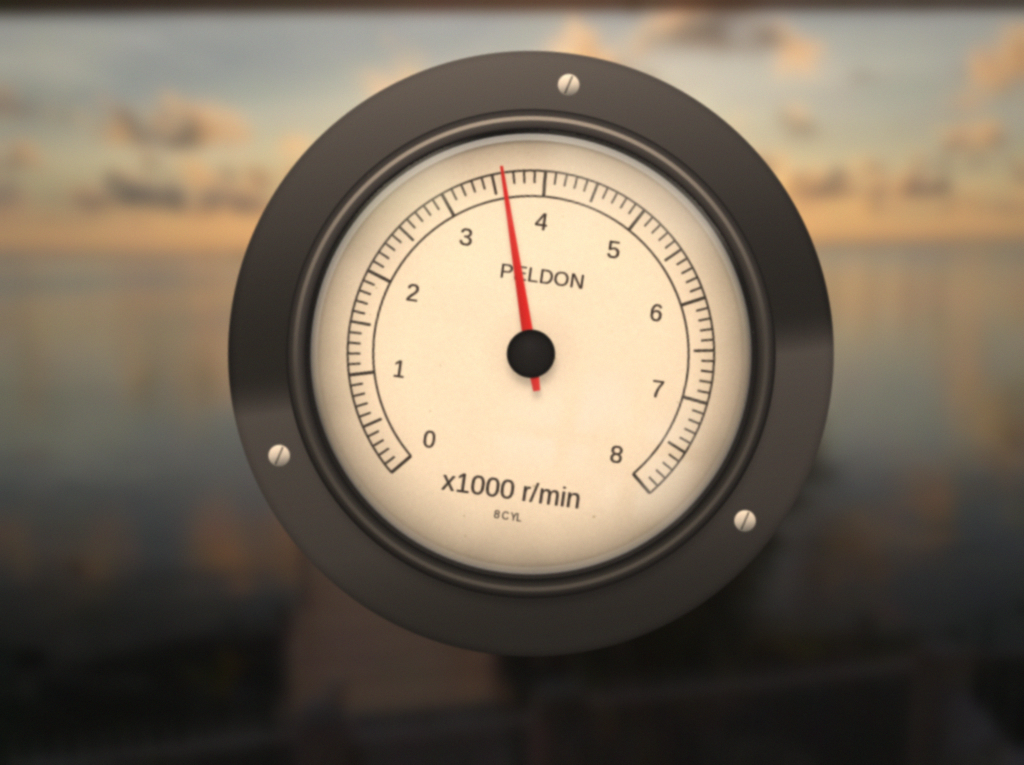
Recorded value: 3600 (rpm)
